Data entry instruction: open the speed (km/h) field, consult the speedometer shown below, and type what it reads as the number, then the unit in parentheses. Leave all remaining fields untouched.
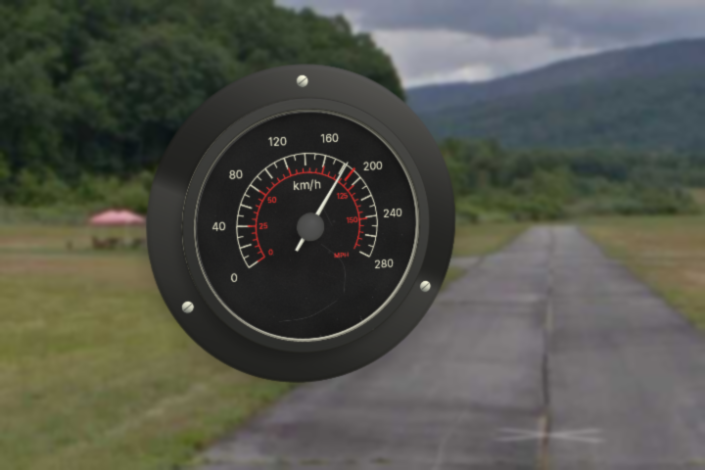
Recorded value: 180 (km/h)
